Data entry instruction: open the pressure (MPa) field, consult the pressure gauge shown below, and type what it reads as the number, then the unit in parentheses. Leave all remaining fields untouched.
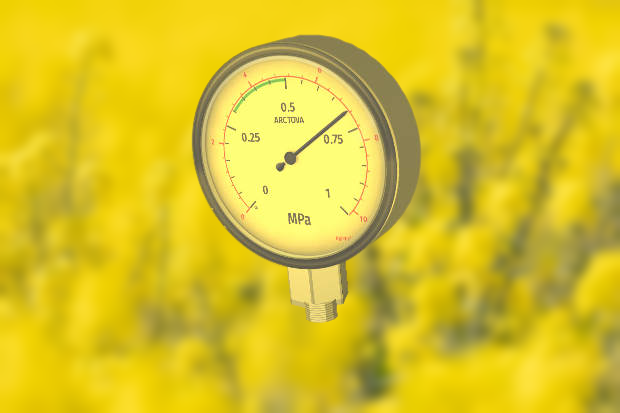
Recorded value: 0.7 (MPa)
